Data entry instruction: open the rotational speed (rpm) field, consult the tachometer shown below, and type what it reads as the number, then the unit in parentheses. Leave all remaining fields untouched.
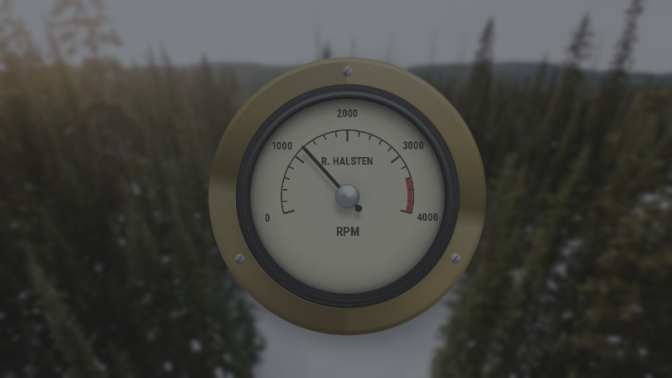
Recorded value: 1200 (rpm)
